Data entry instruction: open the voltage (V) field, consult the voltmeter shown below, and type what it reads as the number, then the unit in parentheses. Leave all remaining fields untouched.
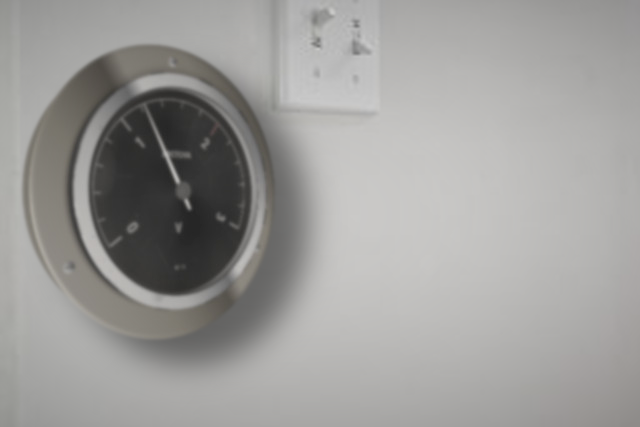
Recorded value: 1.2 (V)
